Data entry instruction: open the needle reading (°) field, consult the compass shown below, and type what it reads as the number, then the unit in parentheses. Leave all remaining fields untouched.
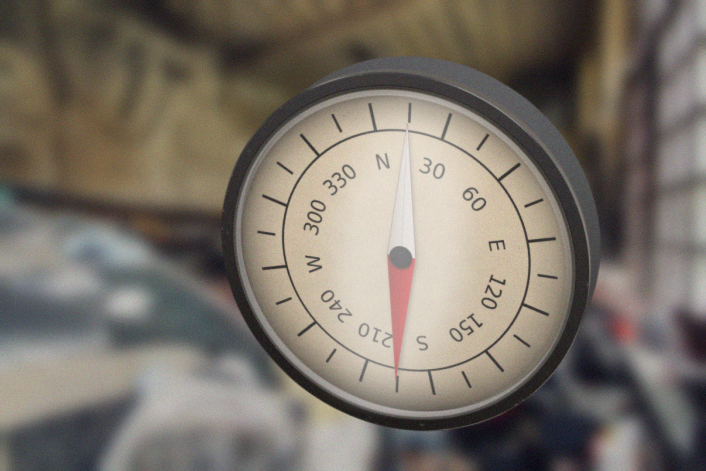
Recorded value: 195 (°)
